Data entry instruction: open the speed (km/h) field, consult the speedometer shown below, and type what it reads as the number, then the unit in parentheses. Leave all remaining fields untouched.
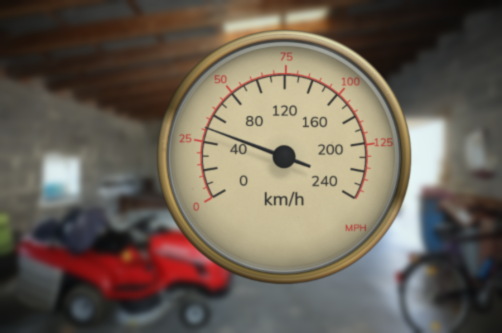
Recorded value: 50 (km/h)
